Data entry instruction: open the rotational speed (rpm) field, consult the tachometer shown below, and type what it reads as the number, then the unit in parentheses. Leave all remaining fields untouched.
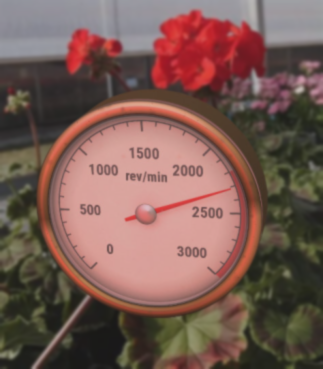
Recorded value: 2300 (rpm)
